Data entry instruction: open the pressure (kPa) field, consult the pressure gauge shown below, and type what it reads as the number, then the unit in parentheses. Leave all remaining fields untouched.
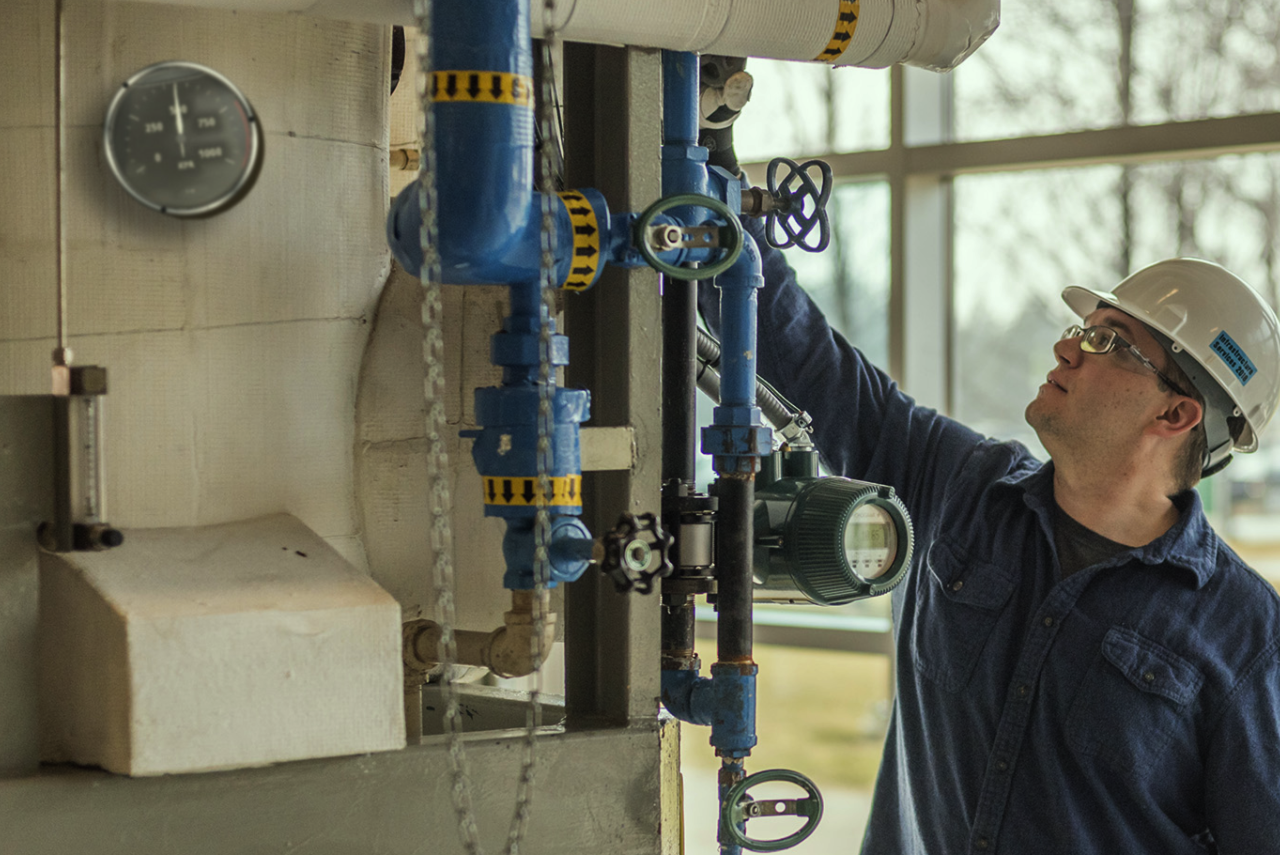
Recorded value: 500 (kPa)
